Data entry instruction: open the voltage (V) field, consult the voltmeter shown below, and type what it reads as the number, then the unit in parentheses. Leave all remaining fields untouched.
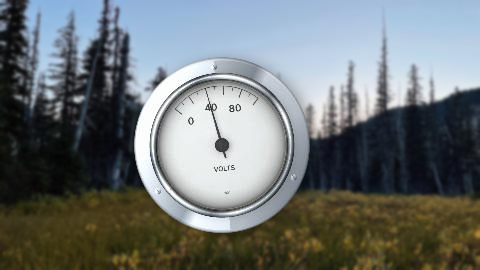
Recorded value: 40 (V)
